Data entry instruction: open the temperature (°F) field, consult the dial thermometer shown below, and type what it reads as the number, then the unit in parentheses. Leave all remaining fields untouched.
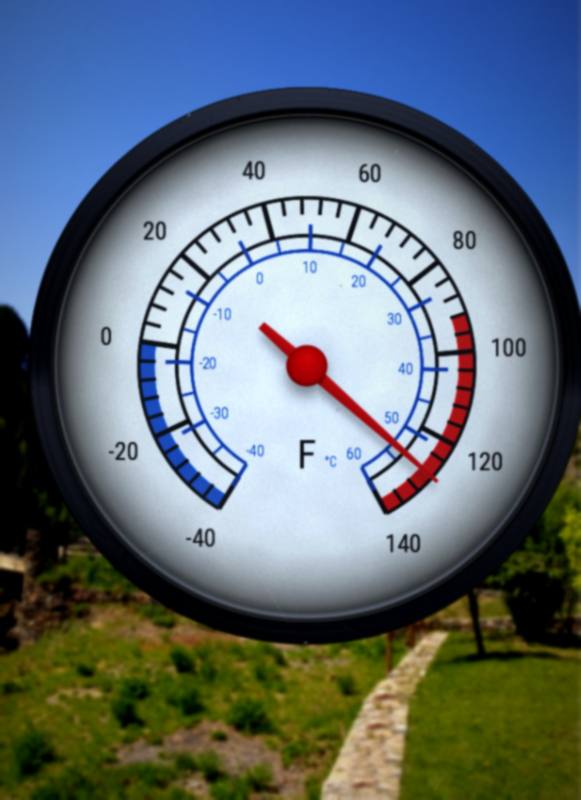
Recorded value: 128 (°F)
